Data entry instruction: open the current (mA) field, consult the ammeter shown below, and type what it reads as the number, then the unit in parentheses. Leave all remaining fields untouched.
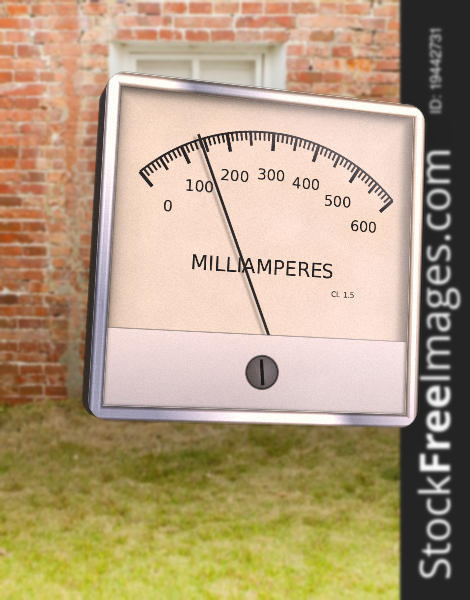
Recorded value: 140 (mA)
